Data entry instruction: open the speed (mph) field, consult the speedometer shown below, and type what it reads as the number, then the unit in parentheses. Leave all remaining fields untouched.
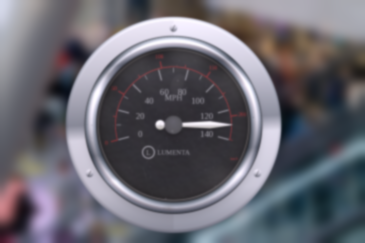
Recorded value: 130 (mph)
